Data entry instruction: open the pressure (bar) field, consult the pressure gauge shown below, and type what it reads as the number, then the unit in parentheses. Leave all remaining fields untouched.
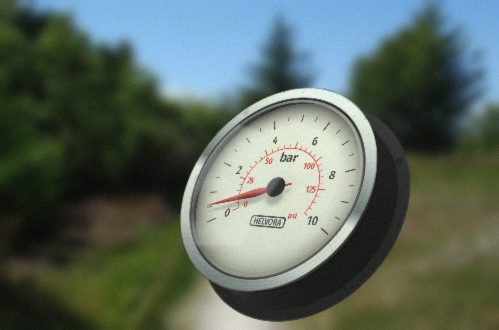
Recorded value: 0.5 (bar)
